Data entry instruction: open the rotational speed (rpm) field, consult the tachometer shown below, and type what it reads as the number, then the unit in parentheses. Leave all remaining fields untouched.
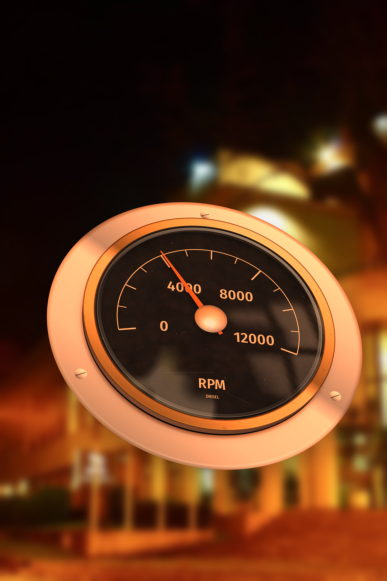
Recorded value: 4000 (rpm)
